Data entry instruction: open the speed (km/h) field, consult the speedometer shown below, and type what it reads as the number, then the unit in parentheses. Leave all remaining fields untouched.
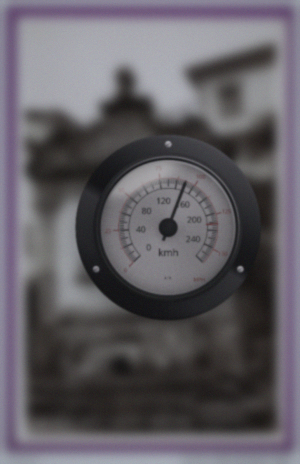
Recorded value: 150 (km/h)
